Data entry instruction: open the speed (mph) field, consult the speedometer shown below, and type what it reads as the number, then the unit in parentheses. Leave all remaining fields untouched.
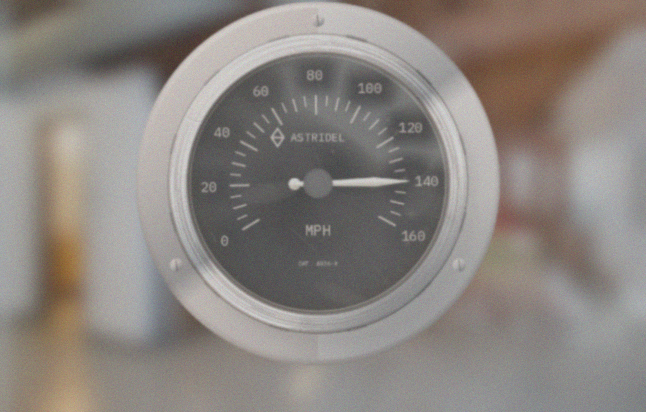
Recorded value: 140 (mph)
